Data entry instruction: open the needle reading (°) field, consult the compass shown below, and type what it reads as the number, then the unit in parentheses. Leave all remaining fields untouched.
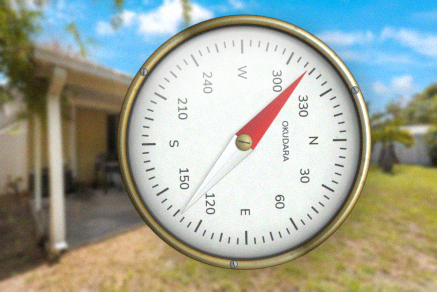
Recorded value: 312.5 (°)
